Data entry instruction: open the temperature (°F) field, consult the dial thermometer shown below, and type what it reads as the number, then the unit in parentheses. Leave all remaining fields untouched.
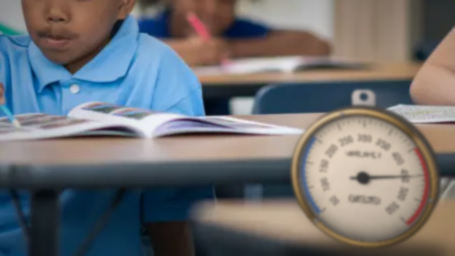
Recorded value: 450 (°F)
